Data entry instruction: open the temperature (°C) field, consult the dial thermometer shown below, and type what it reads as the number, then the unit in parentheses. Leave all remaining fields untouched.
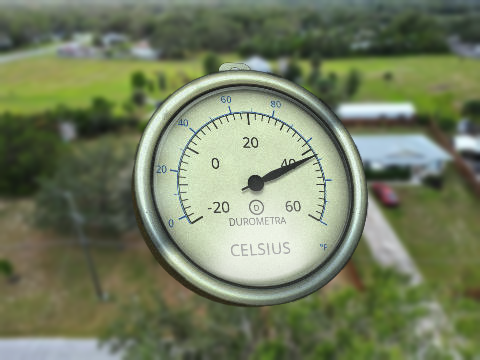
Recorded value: 42 (°C)
